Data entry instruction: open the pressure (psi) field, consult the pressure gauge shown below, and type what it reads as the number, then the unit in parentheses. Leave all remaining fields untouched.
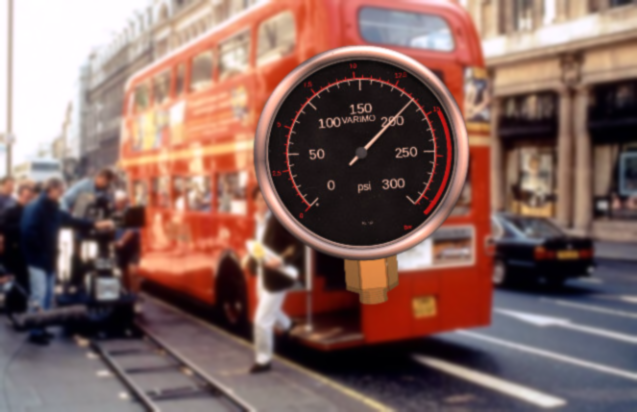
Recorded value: 200 (psi)
